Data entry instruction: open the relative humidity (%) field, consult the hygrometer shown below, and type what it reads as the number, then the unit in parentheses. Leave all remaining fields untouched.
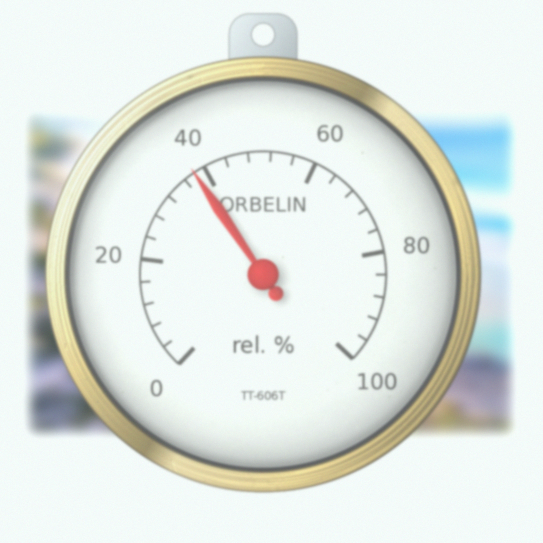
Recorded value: 38 (%)
